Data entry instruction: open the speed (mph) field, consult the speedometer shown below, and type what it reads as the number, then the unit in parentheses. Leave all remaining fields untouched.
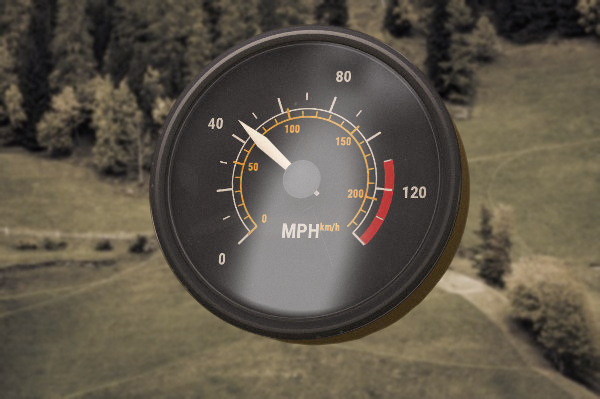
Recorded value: 45 (mph)
